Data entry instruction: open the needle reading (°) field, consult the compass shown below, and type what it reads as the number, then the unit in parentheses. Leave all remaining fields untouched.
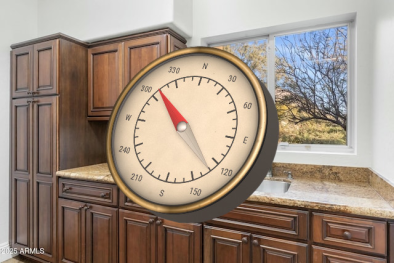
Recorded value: 310 (°)
